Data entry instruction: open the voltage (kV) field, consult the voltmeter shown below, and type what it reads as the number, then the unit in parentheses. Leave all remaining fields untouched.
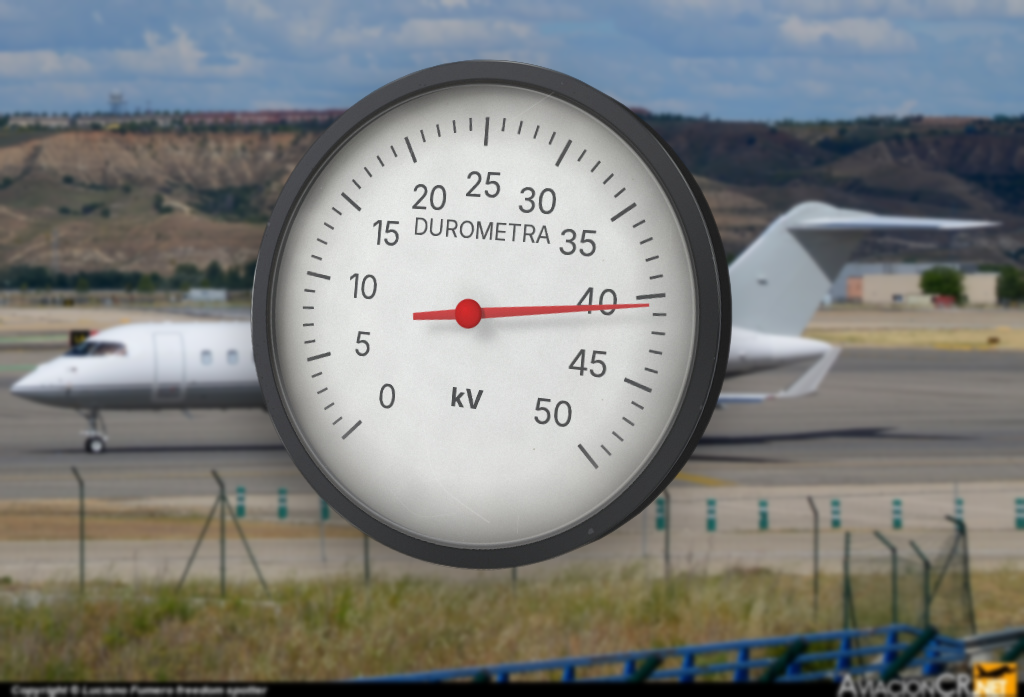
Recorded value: 40.5 (kV)
